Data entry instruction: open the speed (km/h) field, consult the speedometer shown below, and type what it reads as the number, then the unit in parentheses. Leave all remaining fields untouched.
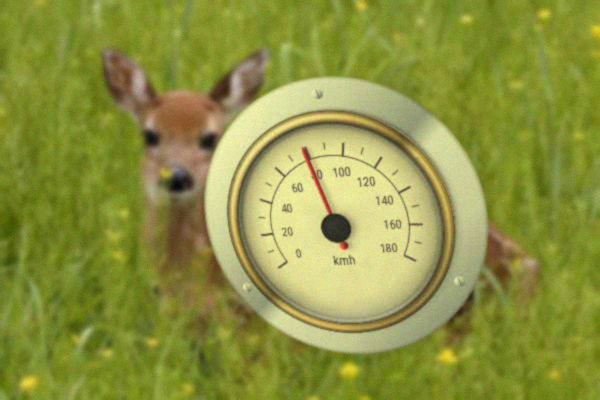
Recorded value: 80 (km/h)
